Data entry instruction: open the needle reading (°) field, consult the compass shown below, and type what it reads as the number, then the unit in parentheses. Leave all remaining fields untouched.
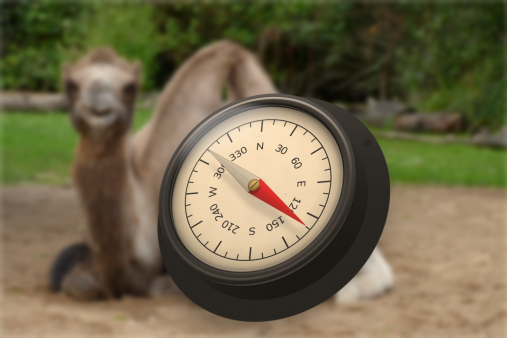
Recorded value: 130 (°)
